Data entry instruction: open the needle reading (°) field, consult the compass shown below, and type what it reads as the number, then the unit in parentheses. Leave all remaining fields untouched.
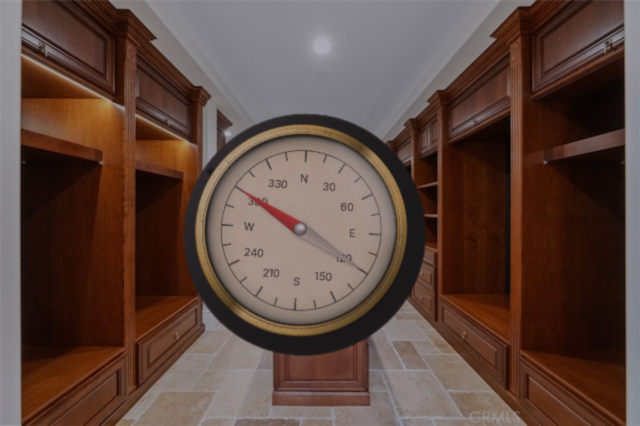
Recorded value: 300 (°)
